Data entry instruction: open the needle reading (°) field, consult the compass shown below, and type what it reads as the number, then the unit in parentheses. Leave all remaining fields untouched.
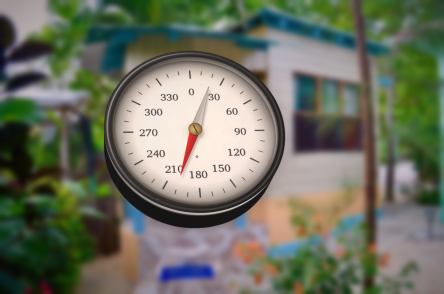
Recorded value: 200 (°)
